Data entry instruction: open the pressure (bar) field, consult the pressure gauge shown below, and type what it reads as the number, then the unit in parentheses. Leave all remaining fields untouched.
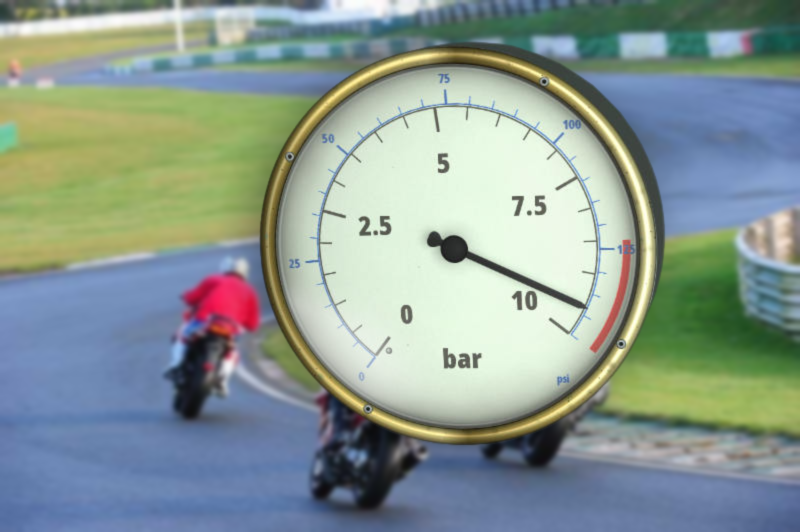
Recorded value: 9.5 (bar)
